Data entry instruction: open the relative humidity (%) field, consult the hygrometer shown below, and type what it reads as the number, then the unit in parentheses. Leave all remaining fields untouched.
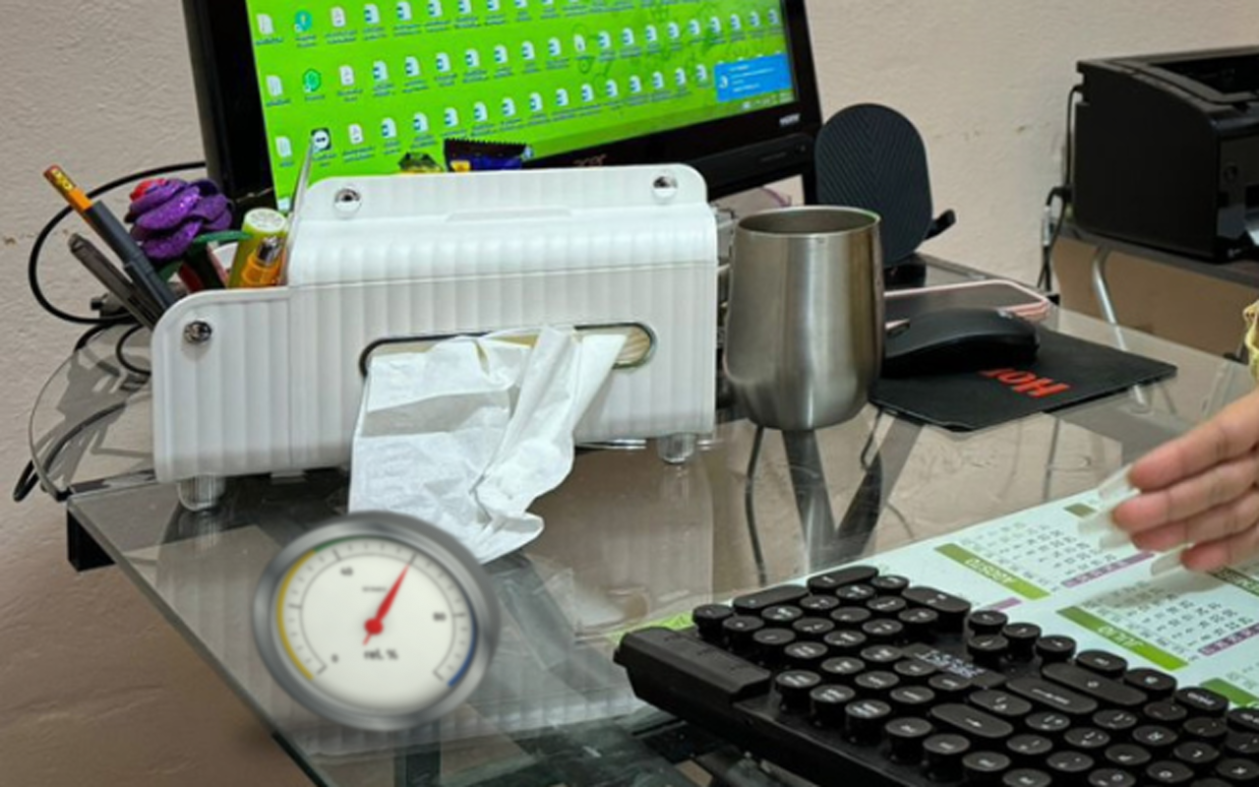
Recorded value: 60 (%)
